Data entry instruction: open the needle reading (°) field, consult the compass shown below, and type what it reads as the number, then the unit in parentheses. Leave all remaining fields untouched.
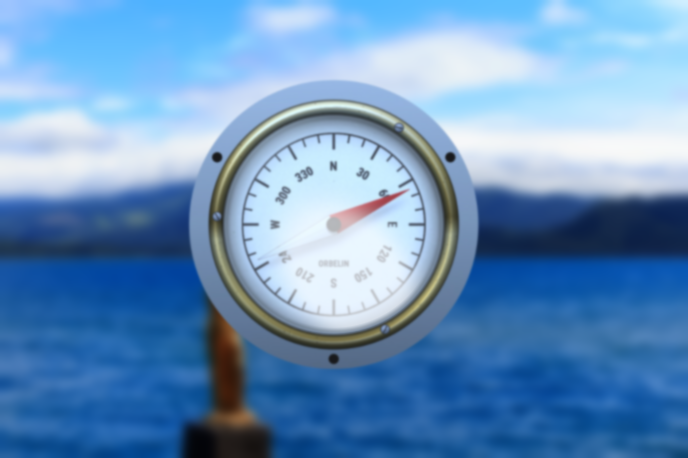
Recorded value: 65 (°)
